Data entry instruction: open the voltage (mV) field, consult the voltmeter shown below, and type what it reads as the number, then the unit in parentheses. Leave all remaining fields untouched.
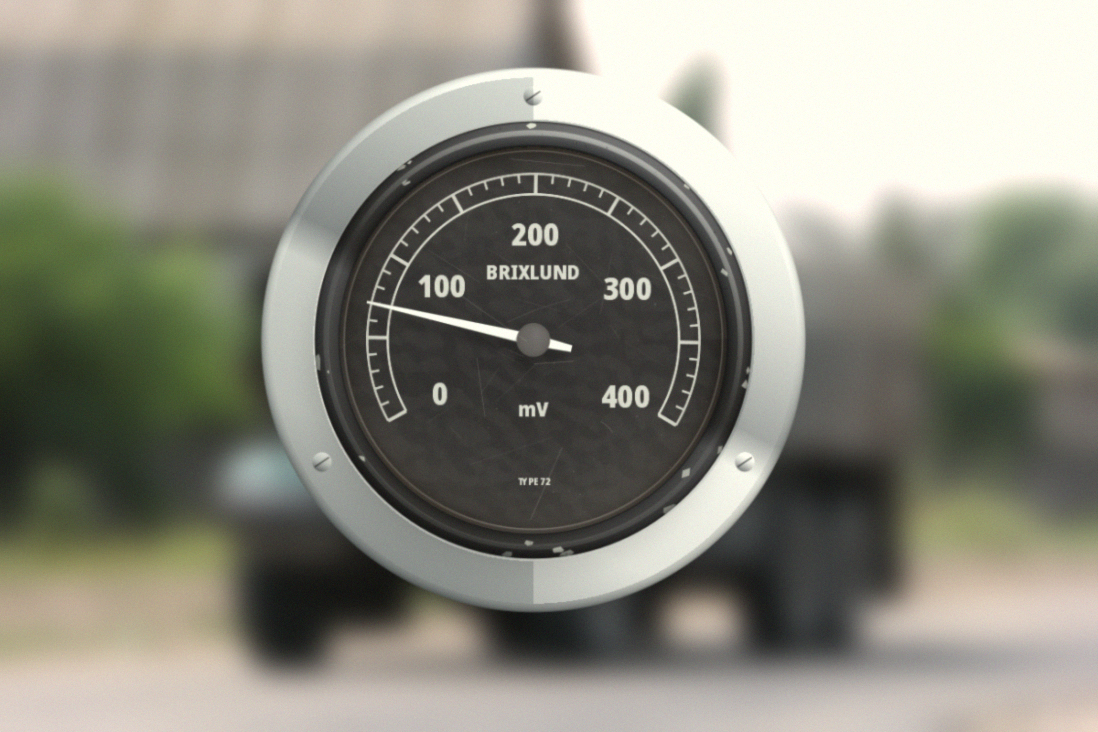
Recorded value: 70 (mV)
